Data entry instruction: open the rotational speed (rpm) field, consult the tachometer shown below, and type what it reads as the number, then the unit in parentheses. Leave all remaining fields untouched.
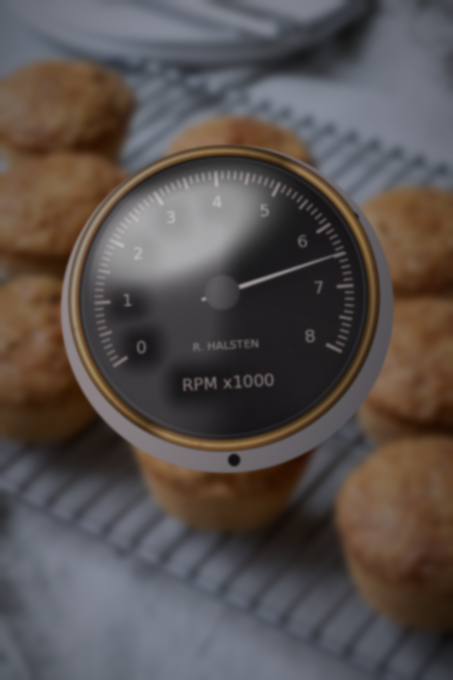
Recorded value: 6500 (rpm)
